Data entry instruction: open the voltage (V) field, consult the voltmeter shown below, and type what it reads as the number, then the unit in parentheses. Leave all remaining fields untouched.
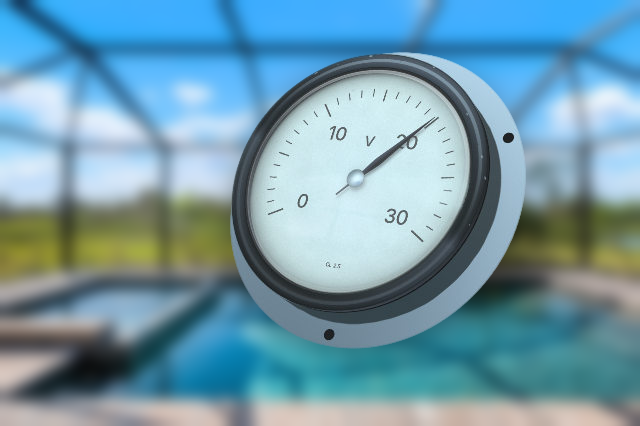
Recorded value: 20 (V)
